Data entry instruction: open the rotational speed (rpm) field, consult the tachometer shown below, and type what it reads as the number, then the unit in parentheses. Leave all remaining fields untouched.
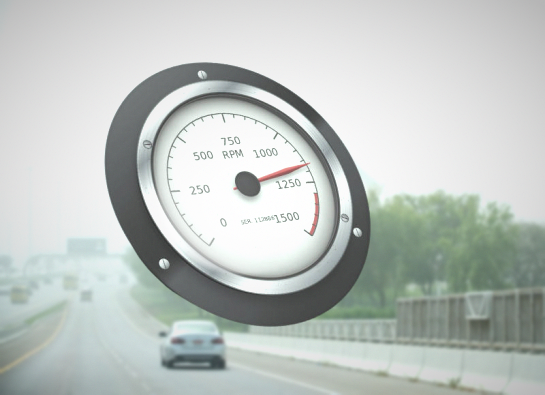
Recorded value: 1175 (rpm)
